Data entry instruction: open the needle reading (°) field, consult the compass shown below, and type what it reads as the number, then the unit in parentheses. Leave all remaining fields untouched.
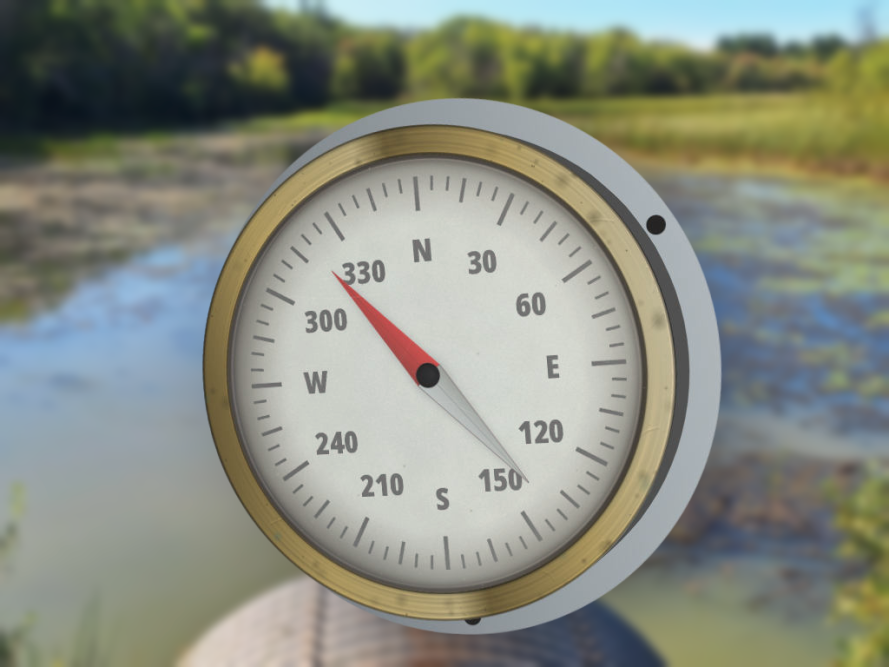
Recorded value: 320 (°)
